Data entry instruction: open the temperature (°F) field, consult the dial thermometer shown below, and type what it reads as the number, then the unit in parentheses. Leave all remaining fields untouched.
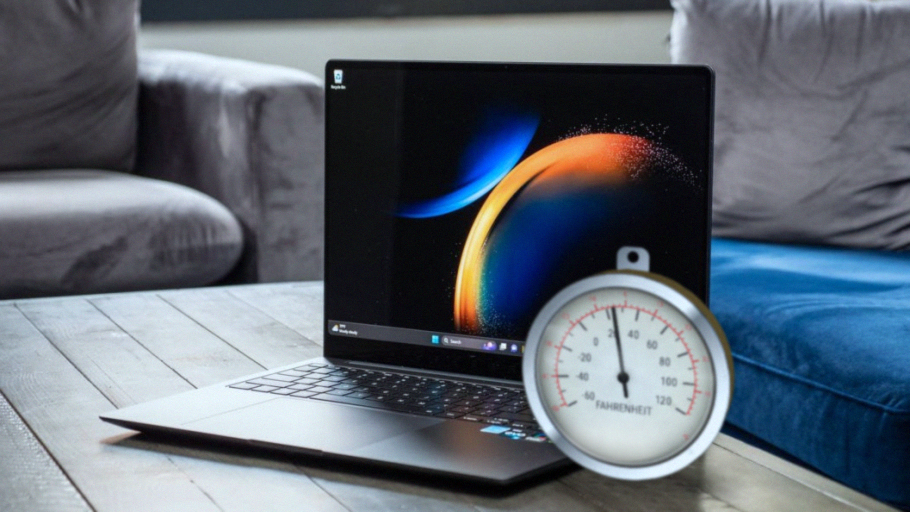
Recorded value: 25 (°F)
